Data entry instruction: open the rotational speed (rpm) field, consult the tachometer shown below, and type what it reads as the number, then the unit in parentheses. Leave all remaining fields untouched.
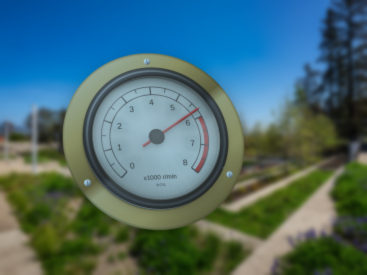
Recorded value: 5750 (rpm)
